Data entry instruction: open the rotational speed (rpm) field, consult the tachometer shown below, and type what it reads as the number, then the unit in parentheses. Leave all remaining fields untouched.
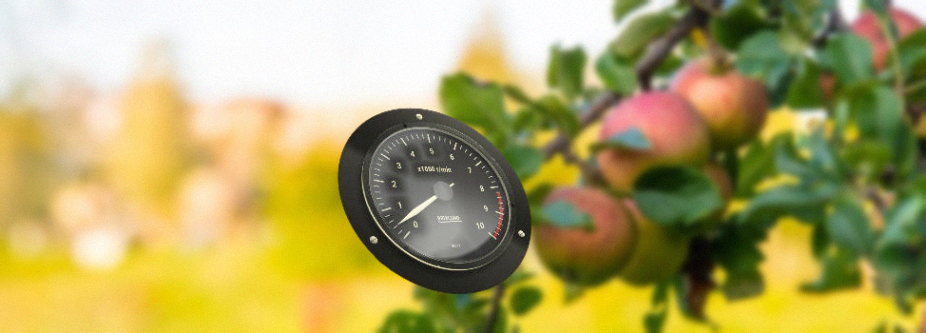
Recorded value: 400 (rpm)
